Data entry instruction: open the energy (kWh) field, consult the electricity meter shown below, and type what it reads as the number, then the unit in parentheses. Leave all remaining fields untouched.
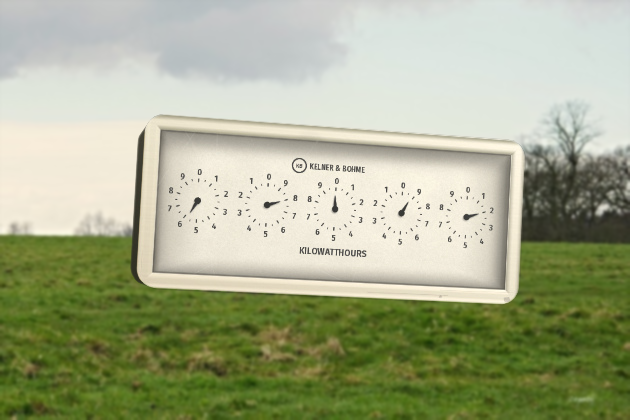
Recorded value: 57992 (kWh)
